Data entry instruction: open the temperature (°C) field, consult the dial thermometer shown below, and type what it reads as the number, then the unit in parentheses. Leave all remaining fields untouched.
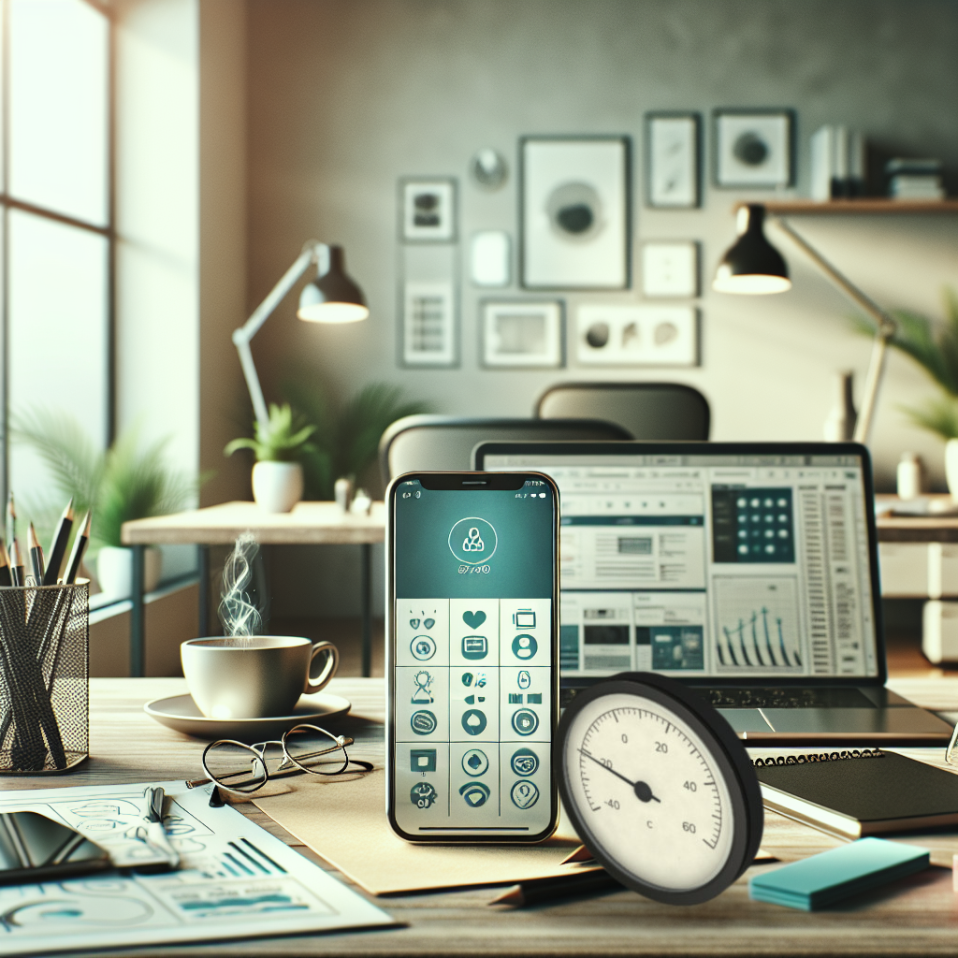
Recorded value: -20 (°C)
